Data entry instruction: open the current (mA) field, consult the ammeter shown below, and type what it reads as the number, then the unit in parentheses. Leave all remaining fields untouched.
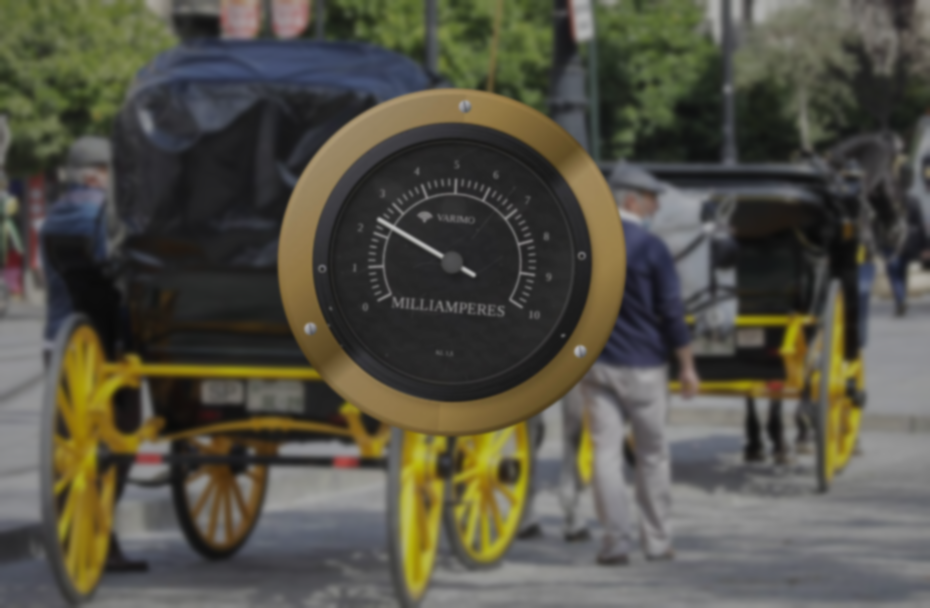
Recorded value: 2.4 (mA)
